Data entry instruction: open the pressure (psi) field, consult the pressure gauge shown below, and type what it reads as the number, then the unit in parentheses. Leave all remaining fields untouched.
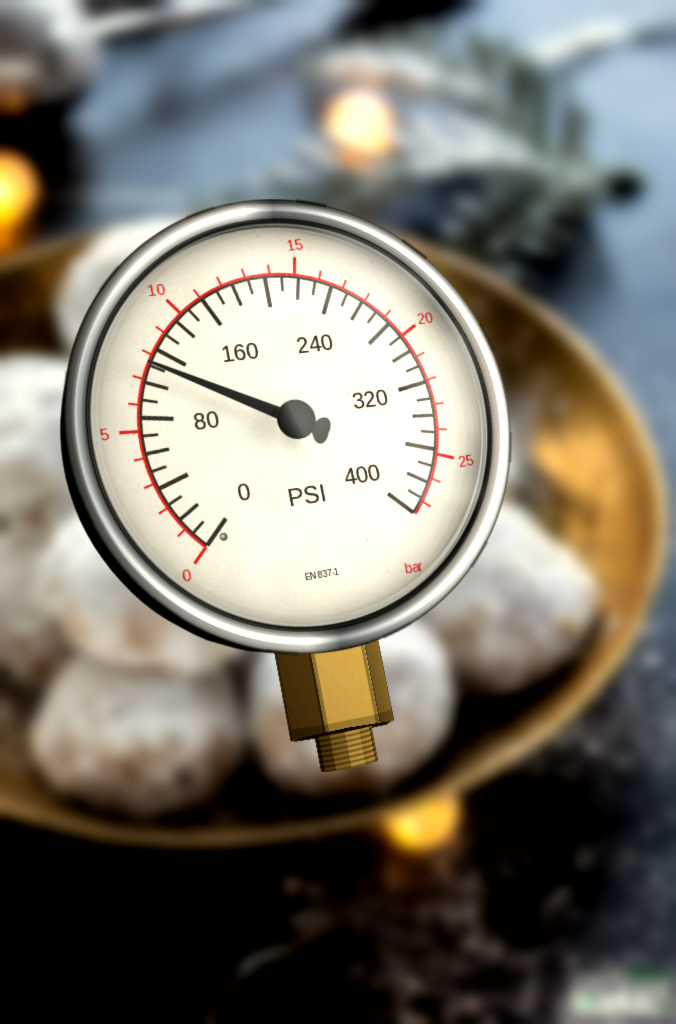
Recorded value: 110 (psi)
